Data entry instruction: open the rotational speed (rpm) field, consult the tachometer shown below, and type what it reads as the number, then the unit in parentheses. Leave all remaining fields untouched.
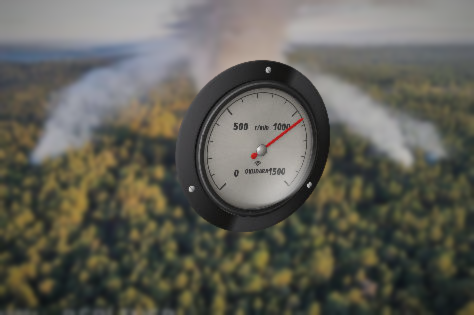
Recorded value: 1050 (rpm)
